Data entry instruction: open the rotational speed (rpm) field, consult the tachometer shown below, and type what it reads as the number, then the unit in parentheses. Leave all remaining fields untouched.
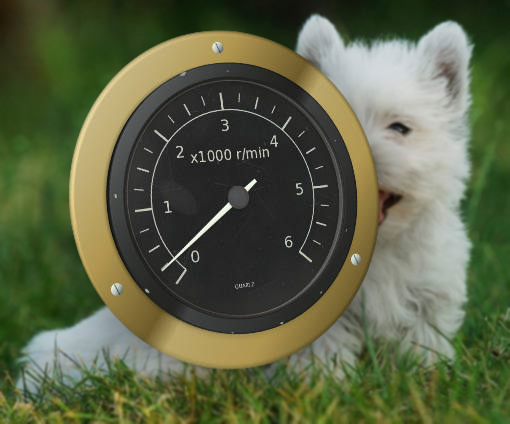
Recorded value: 250 (rpm)
